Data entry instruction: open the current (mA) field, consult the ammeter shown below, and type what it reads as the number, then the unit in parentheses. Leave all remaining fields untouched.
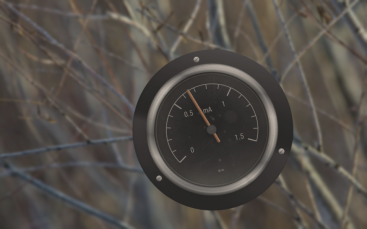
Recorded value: 0.65 (mA)
